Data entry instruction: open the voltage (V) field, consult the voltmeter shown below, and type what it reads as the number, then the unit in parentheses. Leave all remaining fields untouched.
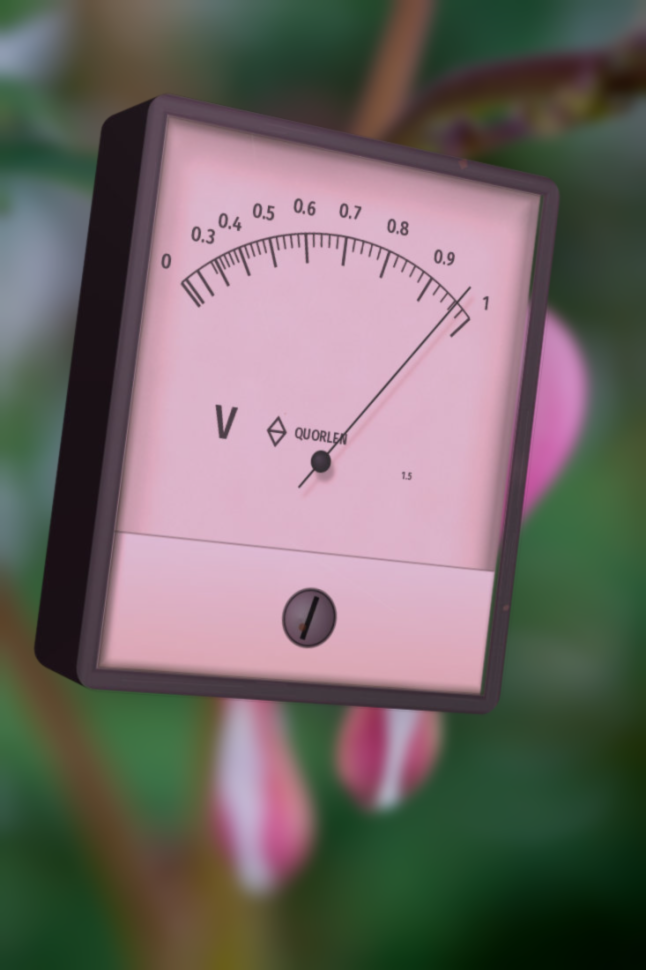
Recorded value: 0.96 (V)
